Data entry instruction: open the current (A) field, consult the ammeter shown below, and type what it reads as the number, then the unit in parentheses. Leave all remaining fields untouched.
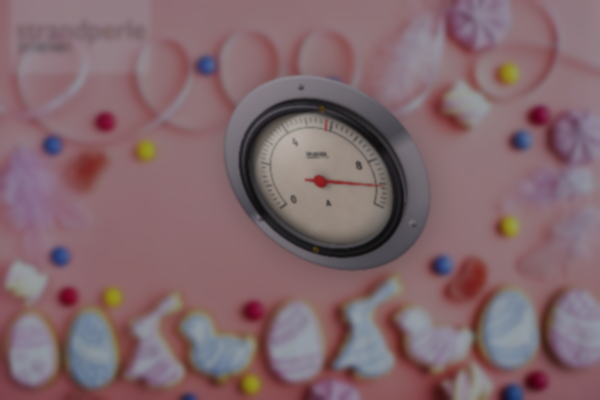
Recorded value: 9 (A)
